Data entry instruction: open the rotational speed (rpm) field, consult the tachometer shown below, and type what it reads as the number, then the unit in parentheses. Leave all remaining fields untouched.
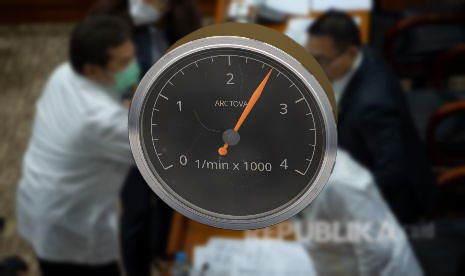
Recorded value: 2500 (rpm)
